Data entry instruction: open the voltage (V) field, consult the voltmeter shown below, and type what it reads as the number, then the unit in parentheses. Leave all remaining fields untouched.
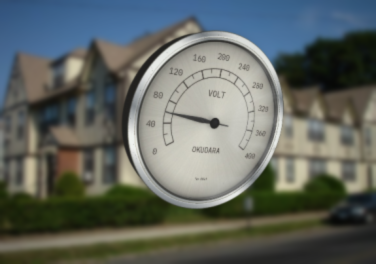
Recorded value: 60 (V)
